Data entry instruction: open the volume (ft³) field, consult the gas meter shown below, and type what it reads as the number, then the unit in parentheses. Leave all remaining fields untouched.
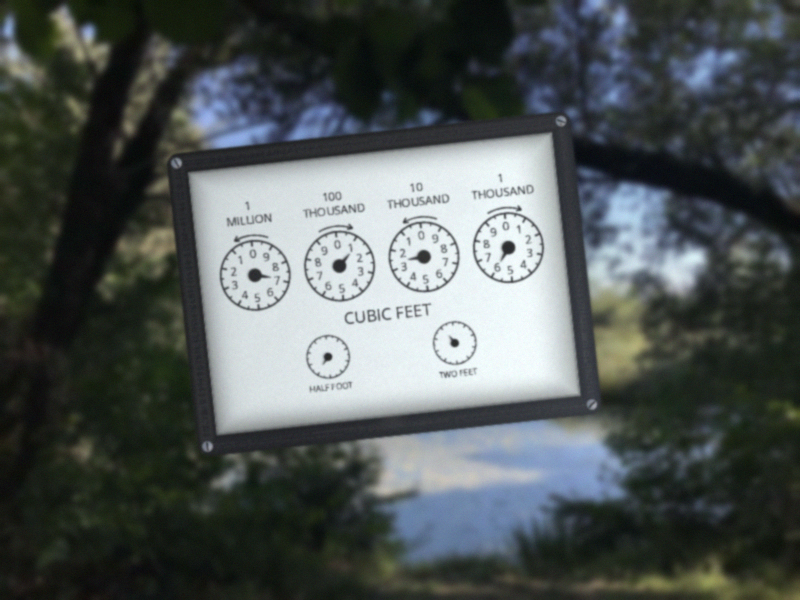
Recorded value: 712600 (ft³)
